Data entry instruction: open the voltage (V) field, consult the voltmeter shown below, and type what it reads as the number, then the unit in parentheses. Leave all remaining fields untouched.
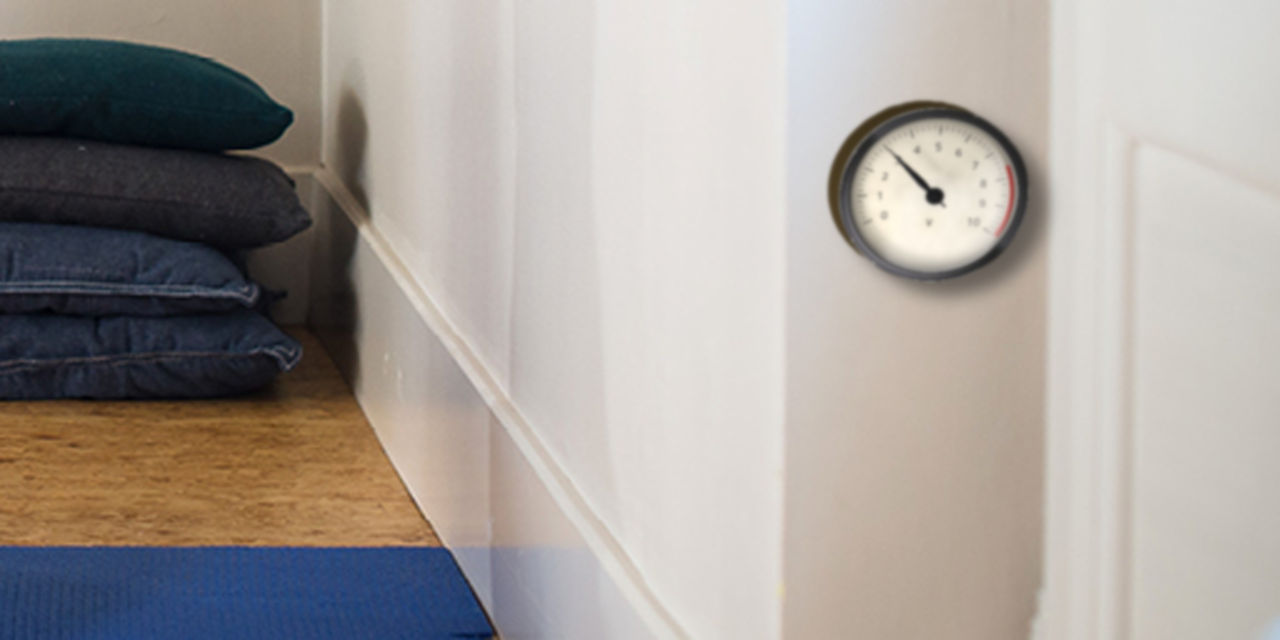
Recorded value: 3 (V)
